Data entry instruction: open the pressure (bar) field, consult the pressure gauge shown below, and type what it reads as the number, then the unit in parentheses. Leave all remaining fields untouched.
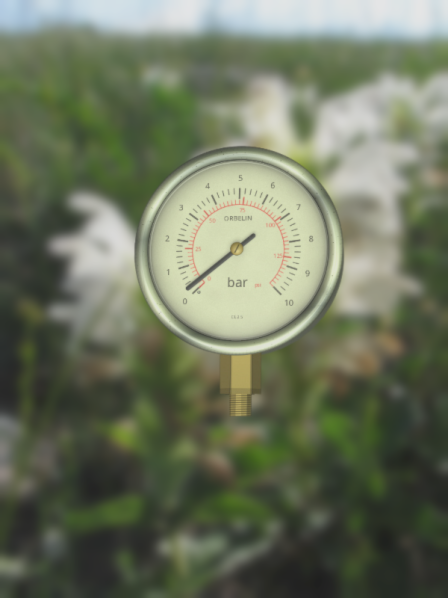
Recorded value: 0.2 (bar)
